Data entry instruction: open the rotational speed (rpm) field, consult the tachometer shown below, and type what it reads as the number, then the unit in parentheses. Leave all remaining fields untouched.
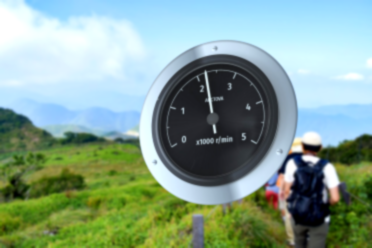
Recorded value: 2250 (rpm)
